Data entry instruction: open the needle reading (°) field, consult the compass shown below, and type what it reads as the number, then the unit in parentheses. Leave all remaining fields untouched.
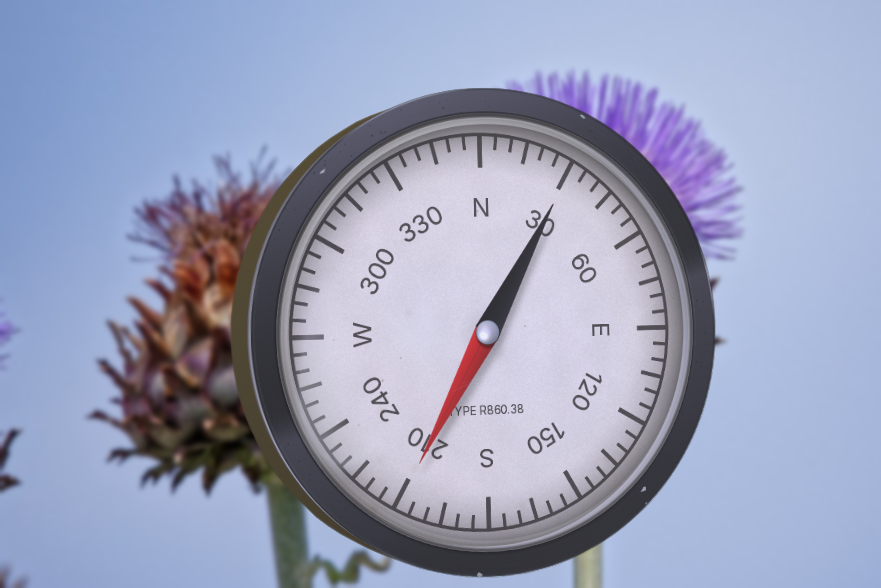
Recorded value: 210 (°)
